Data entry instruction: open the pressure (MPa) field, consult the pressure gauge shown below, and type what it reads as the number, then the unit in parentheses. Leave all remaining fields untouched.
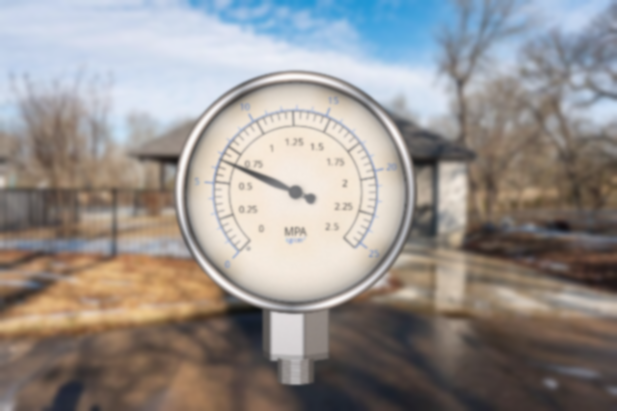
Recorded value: 0.65 (MPa)
